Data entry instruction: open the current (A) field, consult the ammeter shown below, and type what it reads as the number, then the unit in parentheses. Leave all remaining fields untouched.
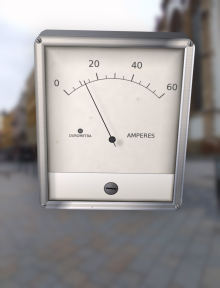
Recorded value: 12.5 (A)
